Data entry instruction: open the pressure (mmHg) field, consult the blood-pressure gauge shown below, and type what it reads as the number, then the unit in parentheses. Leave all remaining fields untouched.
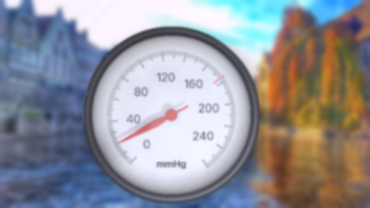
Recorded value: 20 (mmHg)
